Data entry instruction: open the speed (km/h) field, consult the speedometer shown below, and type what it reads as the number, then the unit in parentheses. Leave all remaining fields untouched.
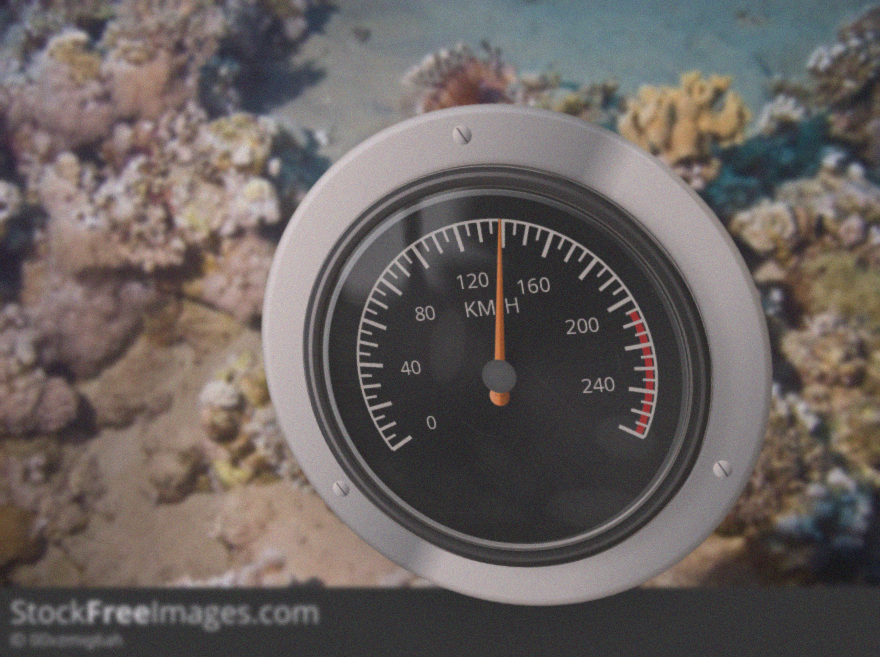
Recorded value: 140 (km/h)
